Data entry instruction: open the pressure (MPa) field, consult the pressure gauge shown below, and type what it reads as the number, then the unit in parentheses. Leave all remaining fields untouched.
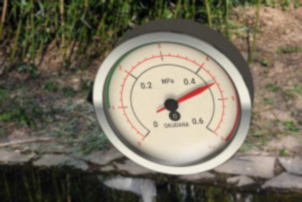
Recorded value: 0.45 (MPa)
